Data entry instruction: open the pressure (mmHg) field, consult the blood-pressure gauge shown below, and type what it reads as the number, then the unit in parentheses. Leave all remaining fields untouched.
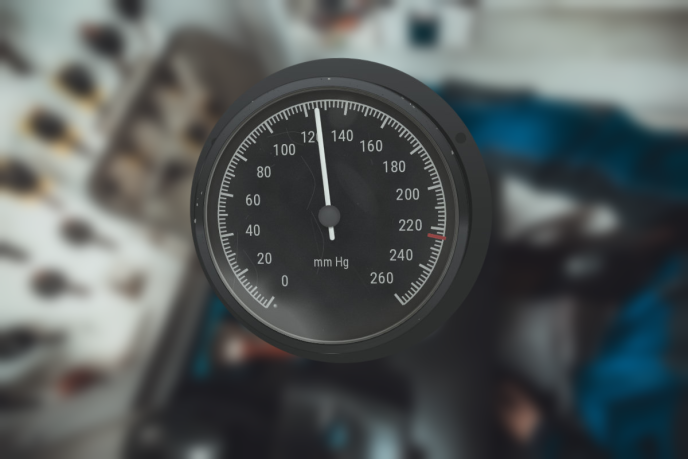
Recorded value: 126 (mmHg)
